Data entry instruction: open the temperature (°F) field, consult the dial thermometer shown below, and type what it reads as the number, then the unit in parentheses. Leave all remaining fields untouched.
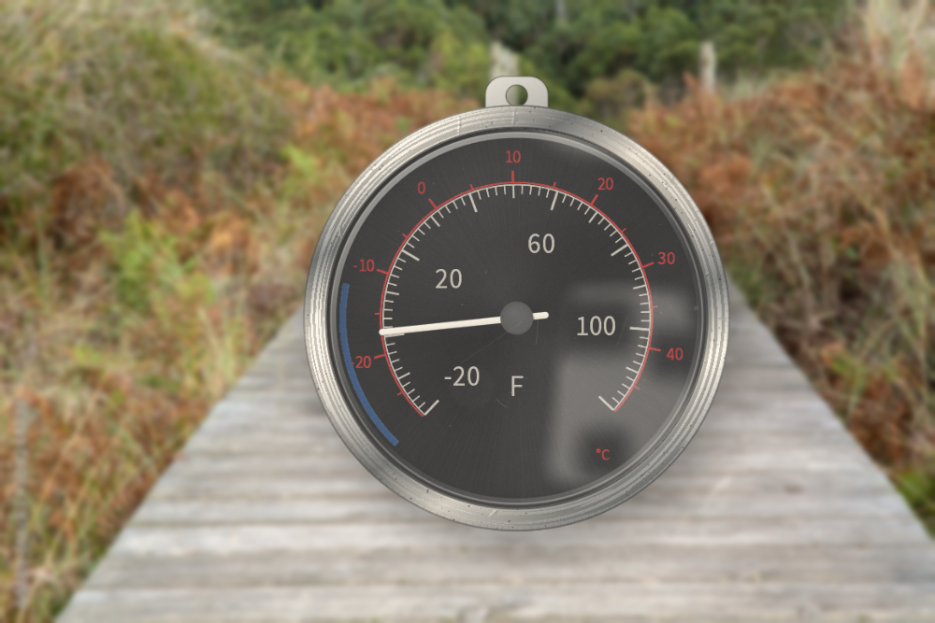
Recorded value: 1 (°F)
